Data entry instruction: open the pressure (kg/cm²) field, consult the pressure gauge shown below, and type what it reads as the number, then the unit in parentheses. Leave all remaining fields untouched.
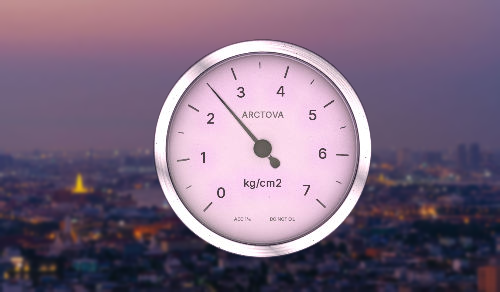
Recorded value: 2.5 (kg/cm²)
